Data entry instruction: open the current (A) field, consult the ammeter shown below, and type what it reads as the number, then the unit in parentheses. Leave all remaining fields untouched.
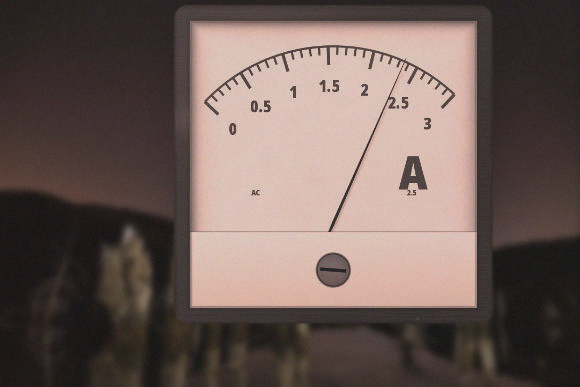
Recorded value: 2.35 (A)
